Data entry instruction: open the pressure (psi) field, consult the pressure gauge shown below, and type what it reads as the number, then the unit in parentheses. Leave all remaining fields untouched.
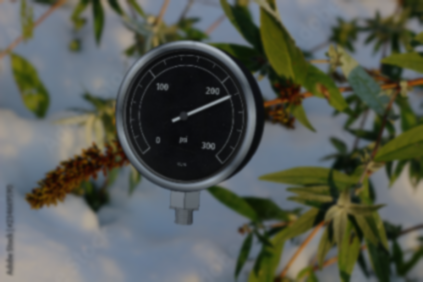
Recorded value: 220 (psi)
